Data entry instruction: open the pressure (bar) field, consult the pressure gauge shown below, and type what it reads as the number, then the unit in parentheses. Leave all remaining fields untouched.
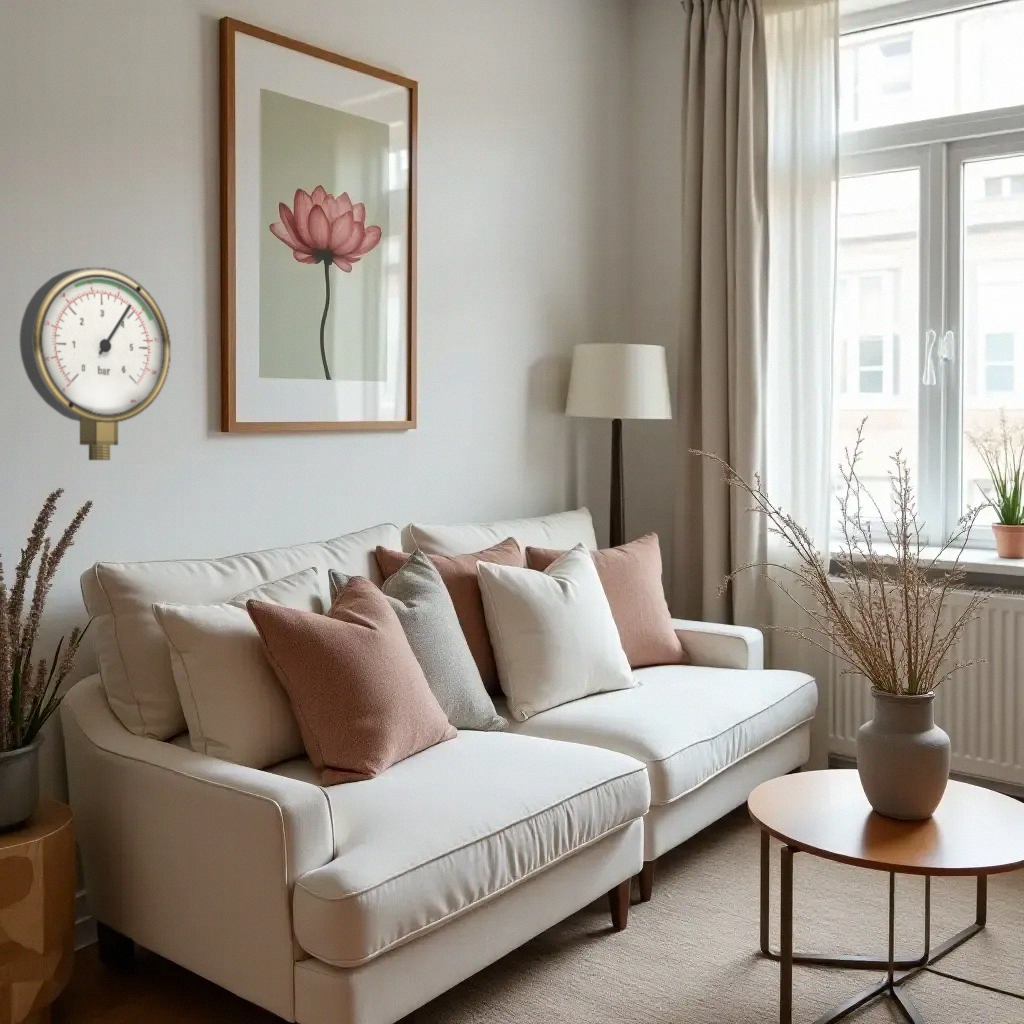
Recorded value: 3.8 (bar)
